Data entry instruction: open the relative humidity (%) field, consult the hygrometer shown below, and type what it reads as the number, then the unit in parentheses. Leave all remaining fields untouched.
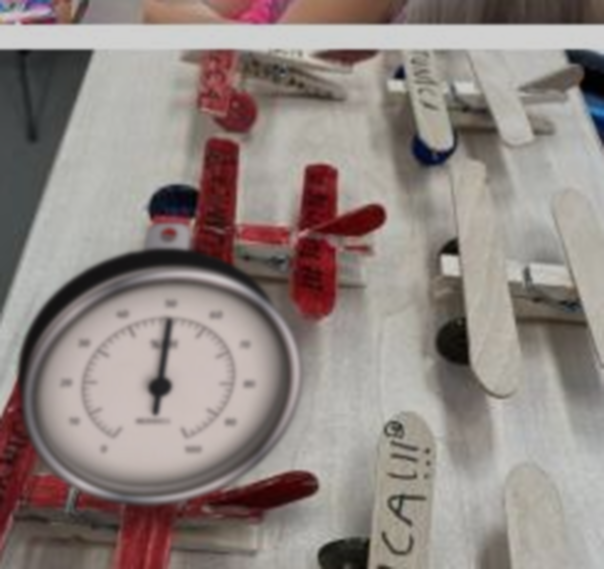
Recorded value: 50 (%)
